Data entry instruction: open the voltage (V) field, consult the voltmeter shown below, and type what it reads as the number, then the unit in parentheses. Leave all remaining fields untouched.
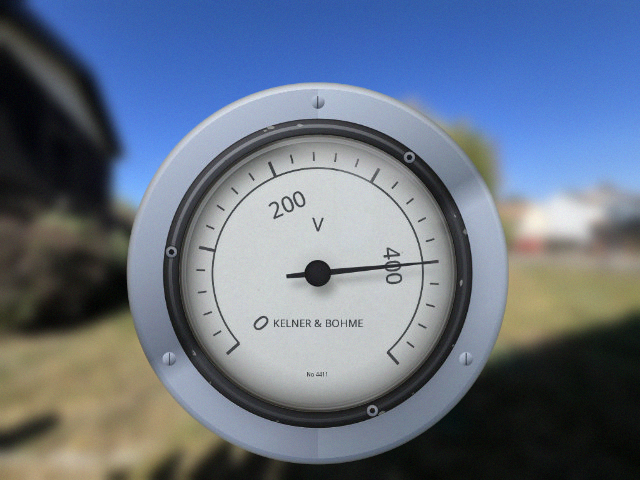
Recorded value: 400 (V)
